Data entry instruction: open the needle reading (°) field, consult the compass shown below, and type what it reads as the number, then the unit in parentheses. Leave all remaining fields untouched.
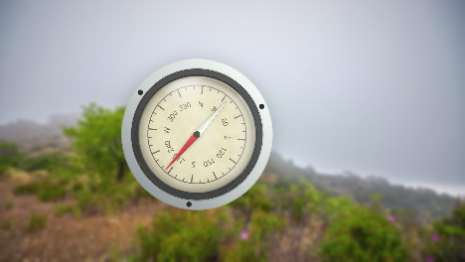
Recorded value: 215 (°)
